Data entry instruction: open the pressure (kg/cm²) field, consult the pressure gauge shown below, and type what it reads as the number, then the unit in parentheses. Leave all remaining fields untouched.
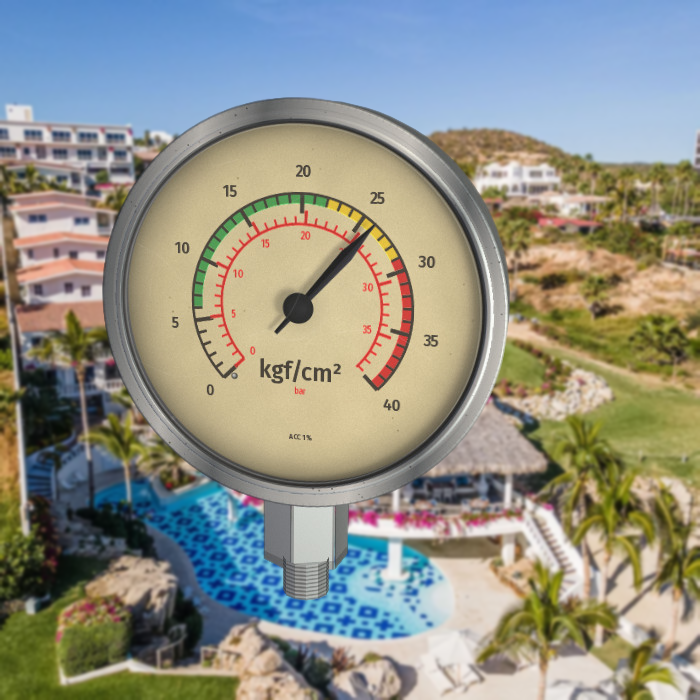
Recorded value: 26 (kg/cm²)
